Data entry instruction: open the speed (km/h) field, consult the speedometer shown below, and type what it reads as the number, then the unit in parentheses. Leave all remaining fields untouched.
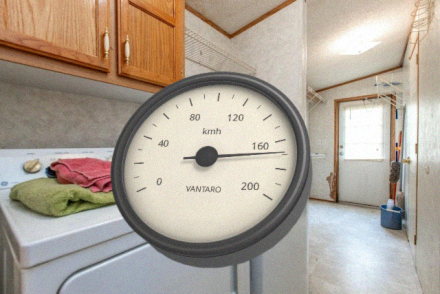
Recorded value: 170 (km/h)
